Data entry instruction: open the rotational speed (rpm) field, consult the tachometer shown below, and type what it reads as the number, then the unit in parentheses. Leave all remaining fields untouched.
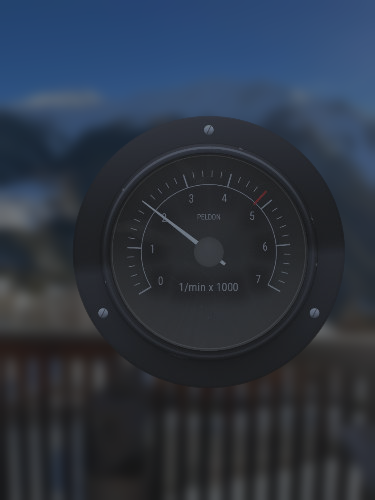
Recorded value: 2000 (rpm)
